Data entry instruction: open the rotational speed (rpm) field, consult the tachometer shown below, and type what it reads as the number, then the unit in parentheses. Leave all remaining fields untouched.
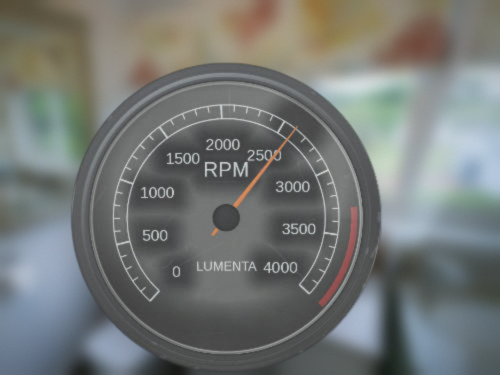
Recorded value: 2600 (rpm)
